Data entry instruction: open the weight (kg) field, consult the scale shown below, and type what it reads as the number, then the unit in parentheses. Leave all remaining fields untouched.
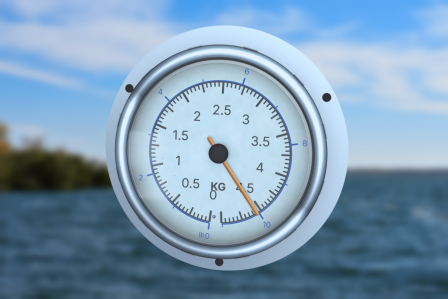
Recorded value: 4.55 (kg)
